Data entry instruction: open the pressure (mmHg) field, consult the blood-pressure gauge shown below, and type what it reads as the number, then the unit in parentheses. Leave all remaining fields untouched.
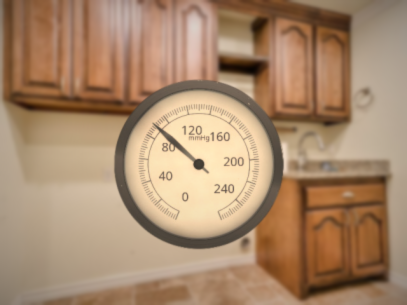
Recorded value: 90 (mmHg)
